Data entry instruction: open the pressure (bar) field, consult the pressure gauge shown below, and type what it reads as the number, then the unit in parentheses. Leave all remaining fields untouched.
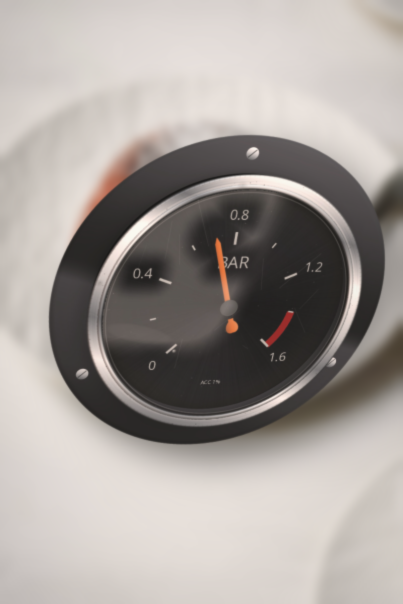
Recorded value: 0.7 (bar)
